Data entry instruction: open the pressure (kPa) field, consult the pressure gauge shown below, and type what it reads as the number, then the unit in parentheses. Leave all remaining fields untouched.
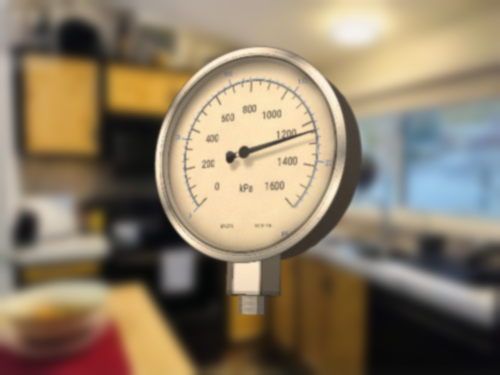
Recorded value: 1250 (kPa)
